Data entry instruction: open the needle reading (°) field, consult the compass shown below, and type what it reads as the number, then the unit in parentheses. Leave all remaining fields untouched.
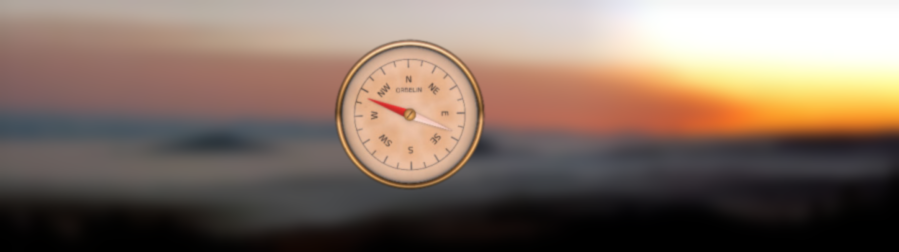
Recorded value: 292.5 (°)
